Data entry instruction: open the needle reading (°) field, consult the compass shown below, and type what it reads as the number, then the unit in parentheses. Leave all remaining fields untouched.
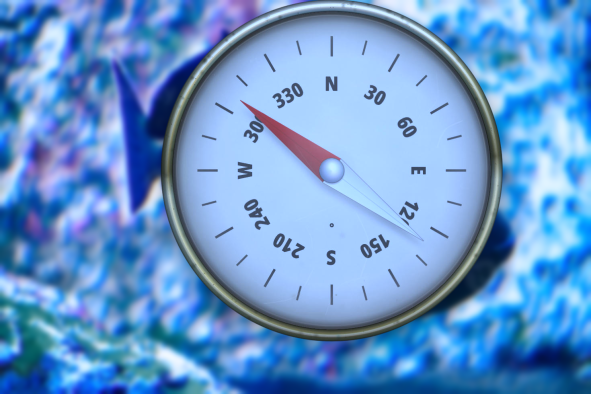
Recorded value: 307.5 (°)
